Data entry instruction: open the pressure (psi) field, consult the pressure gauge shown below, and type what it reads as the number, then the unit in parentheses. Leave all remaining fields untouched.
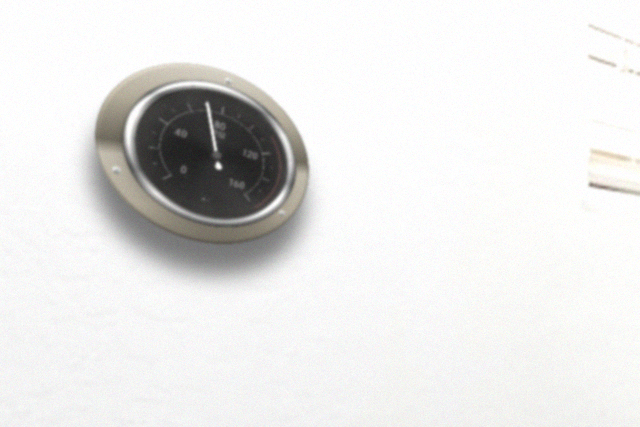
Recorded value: 70 (psi)
